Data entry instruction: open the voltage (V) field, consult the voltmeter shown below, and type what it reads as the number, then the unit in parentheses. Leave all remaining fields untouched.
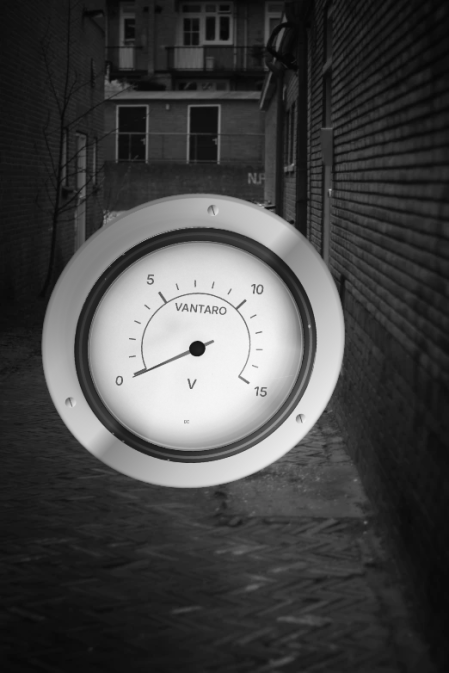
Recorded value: 0 (V)
